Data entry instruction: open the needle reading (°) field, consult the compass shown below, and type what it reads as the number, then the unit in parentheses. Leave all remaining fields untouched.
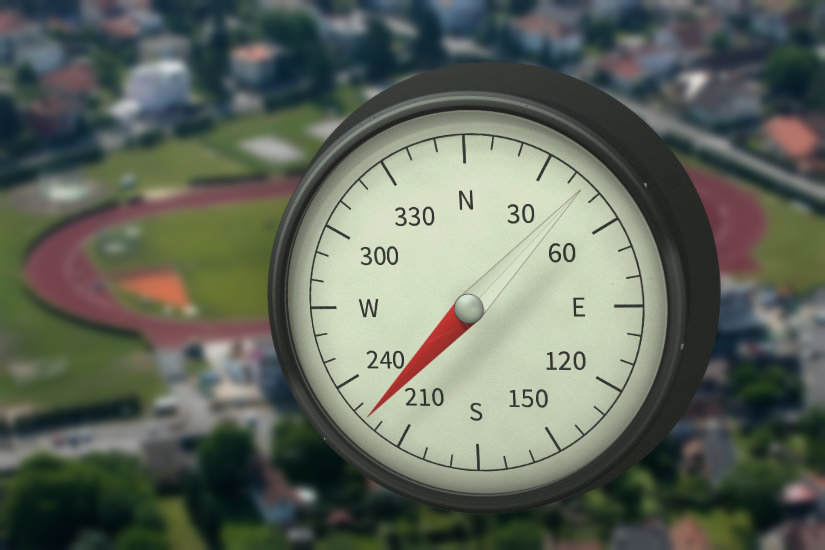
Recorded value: 225 (°)
